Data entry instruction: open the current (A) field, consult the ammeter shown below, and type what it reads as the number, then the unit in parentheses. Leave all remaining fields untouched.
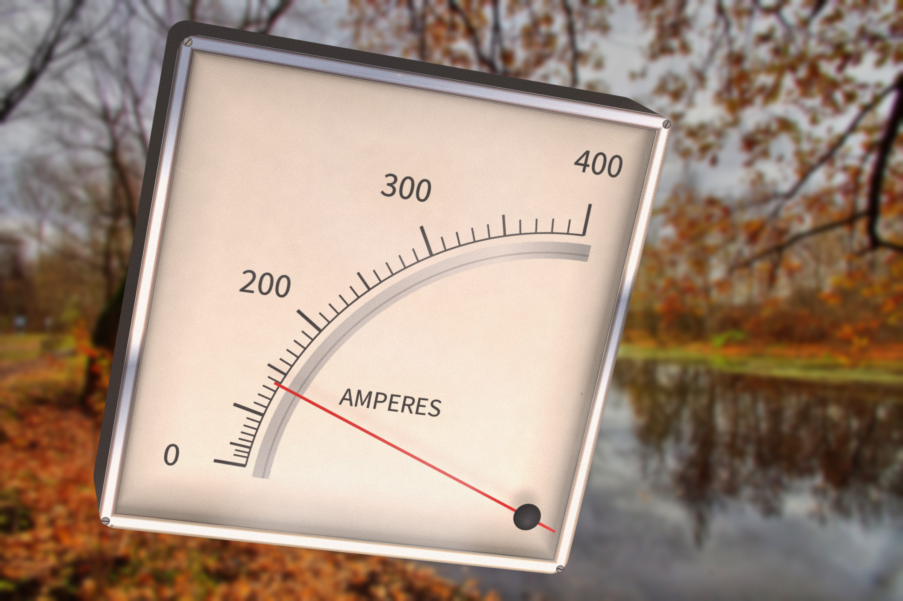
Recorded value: 140 (A)
